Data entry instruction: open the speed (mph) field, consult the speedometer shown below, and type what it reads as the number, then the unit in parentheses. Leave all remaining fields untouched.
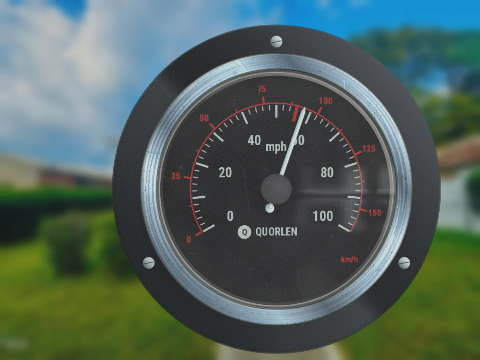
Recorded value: 58 (mph)
